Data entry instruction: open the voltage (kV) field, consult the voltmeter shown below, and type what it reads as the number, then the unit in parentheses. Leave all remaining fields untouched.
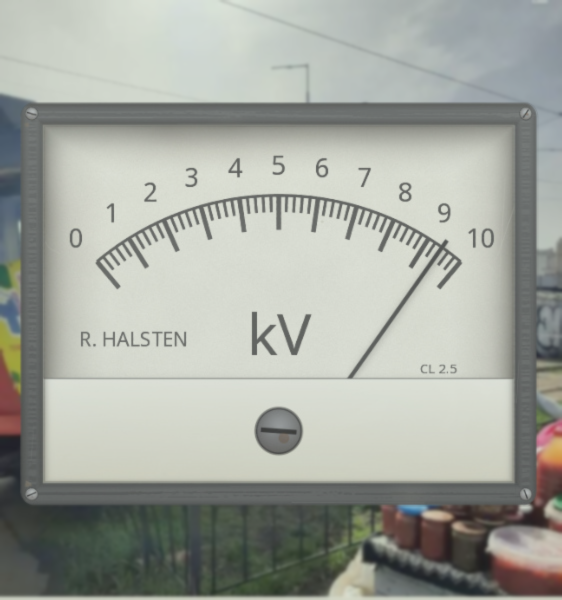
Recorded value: 9.4 (kV)
